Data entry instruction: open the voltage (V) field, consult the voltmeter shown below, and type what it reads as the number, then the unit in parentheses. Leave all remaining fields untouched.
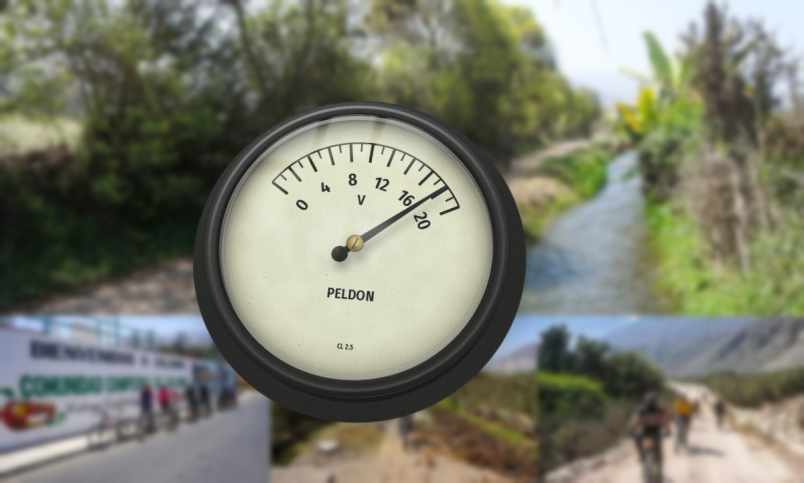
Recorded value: 18 (V)
